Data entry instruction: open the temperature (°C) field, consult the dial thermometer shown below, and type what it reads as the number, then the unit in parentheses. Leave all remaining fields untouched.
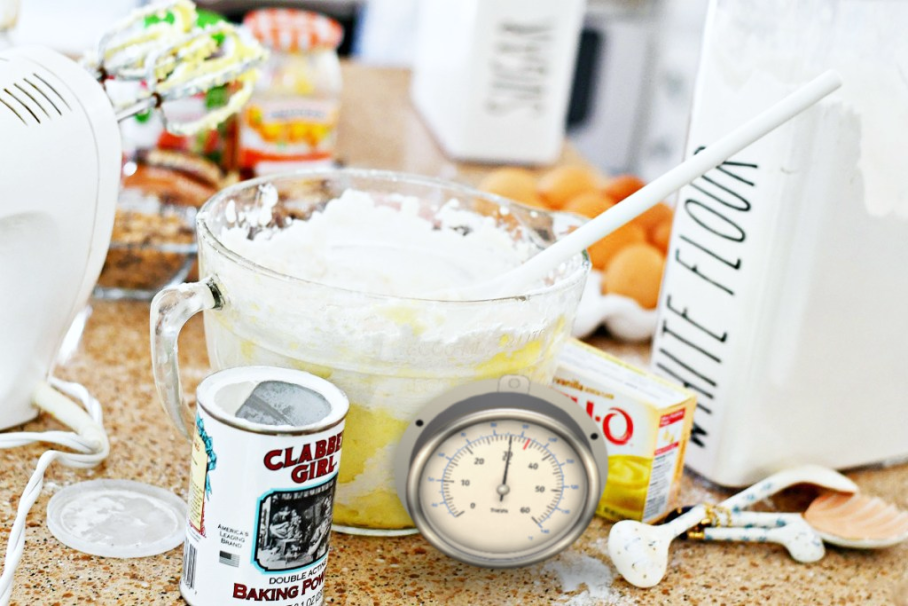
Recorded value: 30 (°C)
